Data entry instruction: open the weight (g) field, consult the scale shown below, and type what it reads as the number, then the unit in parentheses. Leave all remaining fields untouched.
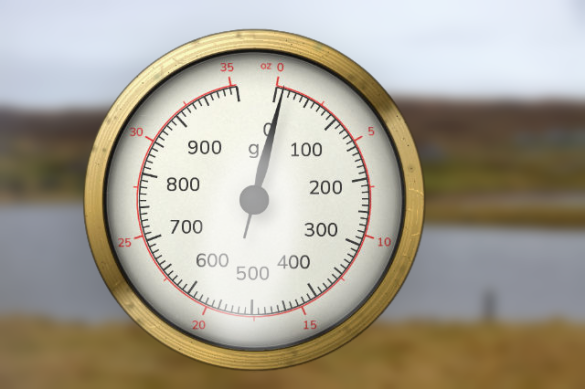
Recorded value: 10 (g)
